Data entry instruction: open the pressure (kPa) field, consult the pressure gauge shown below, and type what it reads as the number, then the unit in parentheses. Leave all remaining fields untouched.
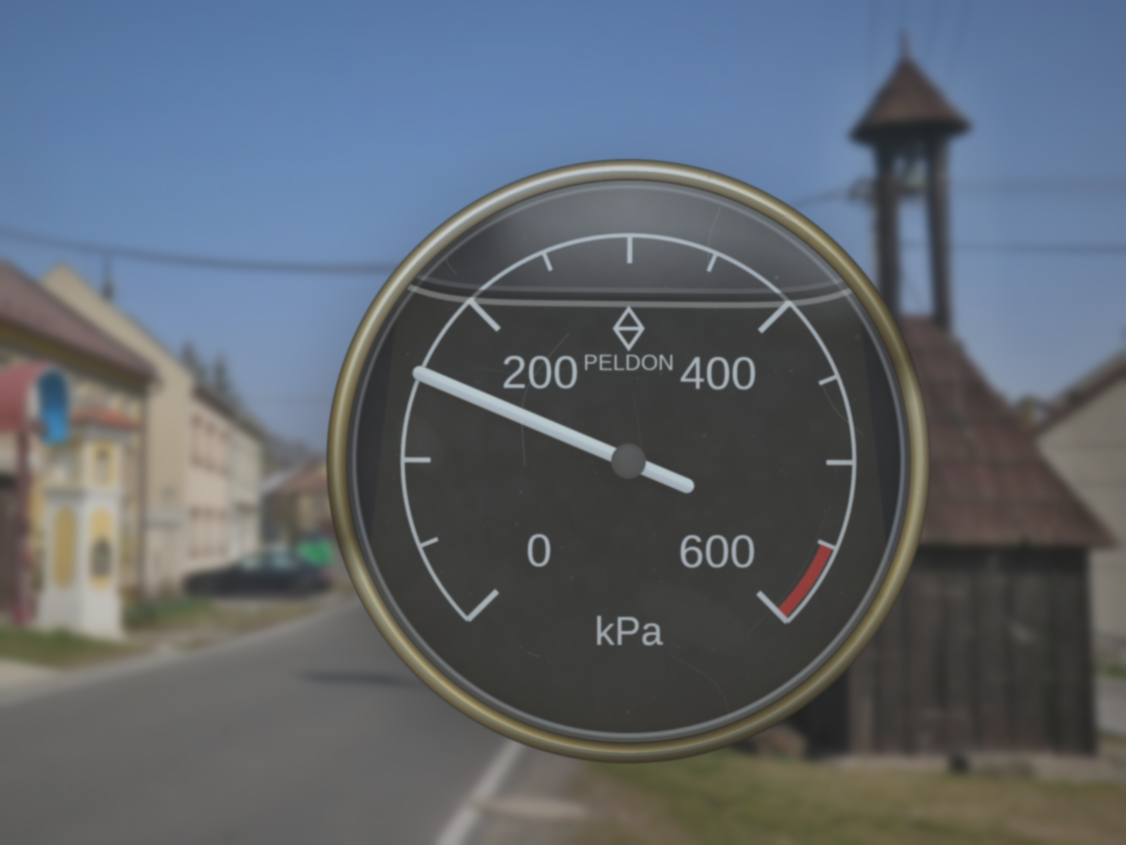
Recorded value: 150 (kPa)
